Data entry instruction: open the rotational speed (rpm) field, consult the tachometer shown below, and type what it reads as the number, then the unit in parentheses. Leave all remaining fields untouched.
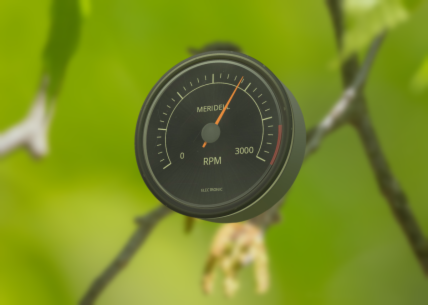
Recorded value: 1900 (rpm)
